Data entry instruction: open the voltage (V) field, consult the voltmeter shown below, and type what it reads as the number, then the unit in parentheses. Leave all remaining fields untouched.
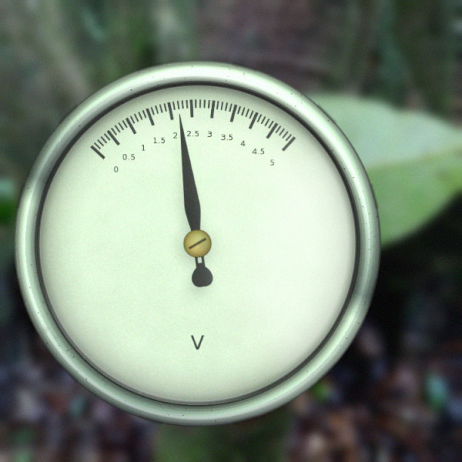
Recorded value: 2.2 (V)
